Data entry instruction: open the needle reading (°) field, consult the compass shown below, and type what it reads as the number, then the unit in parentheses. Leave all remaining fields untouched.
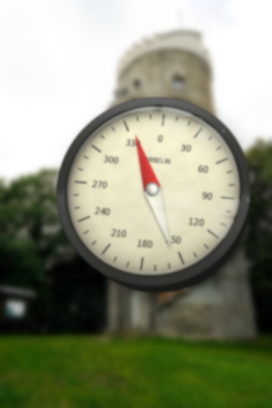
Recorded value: 335 (°)
